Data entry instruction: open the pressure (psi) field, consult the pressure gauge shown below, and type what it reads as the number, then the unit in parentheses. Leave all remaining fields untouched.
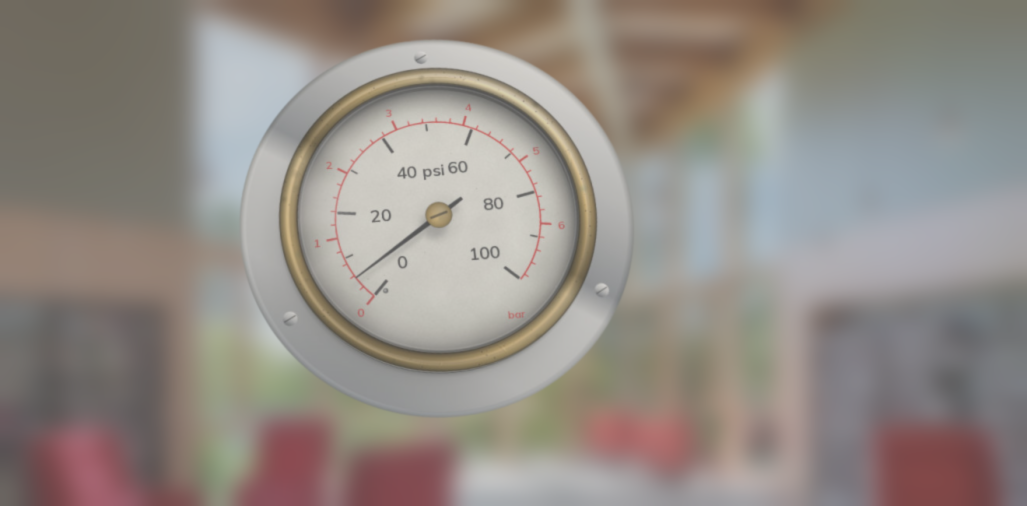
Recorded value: 5 (psi)
